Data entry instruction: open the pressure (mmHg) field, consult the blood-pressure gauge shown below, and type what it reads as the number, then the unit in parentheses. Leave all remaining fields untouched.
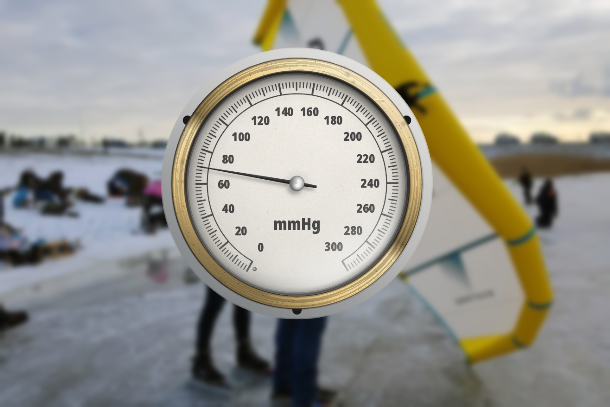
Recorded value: 70 (mmHg)
